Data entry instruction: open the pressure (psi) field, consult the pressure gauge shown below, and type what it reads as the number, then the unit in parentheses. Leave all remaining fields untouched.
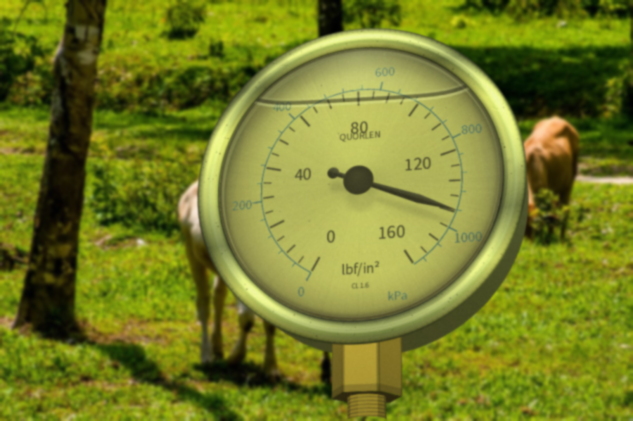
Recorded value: 140 (psi)
